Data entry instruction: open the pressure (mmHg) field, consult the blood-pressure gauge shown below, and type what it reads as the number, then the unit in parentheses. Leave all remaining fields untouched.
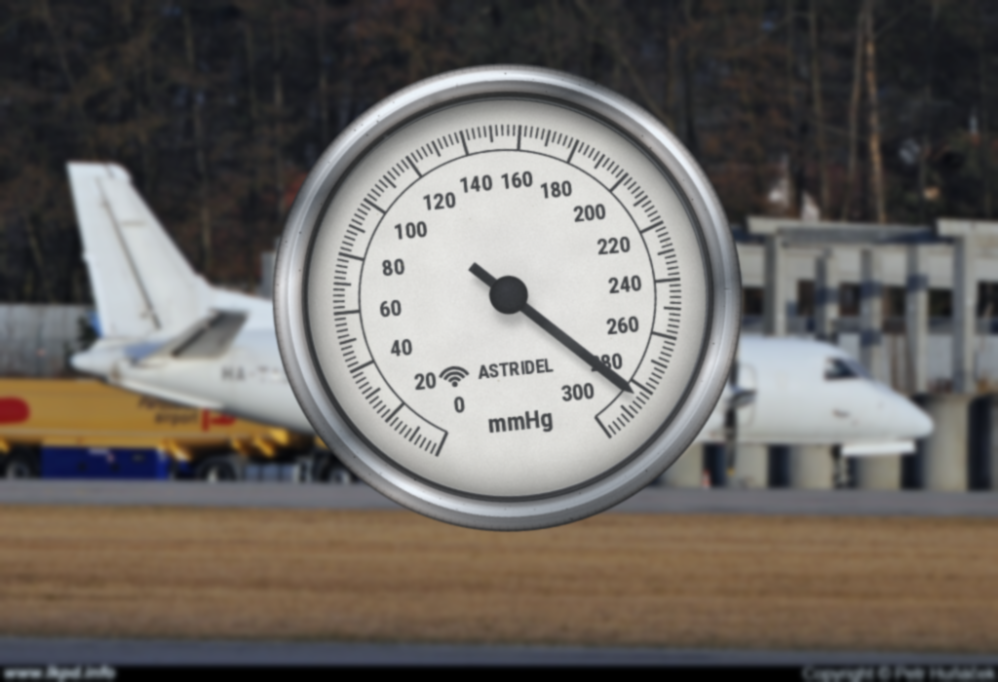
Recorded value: 284 (mmHg)
